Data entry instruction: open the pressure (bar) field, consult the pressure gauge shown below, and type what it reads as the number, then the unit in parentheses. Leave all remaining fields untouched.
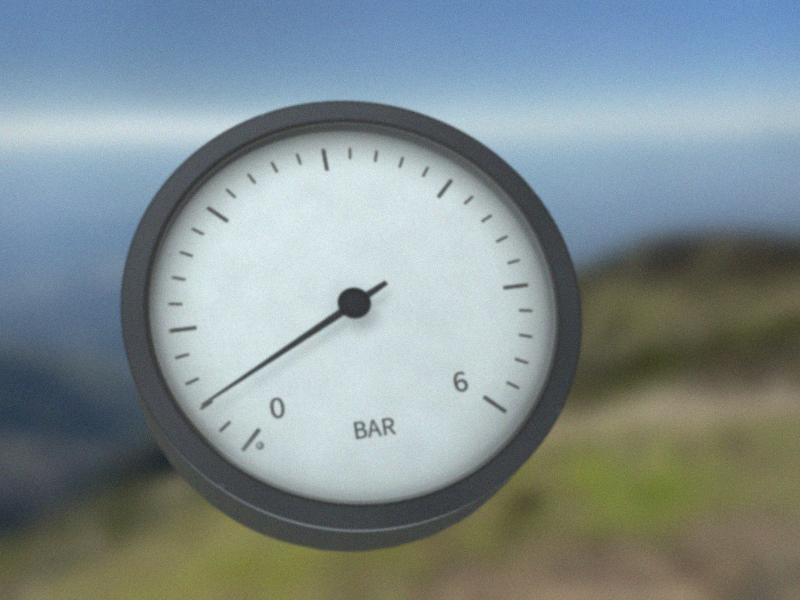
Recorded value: 0.4 (bar)
